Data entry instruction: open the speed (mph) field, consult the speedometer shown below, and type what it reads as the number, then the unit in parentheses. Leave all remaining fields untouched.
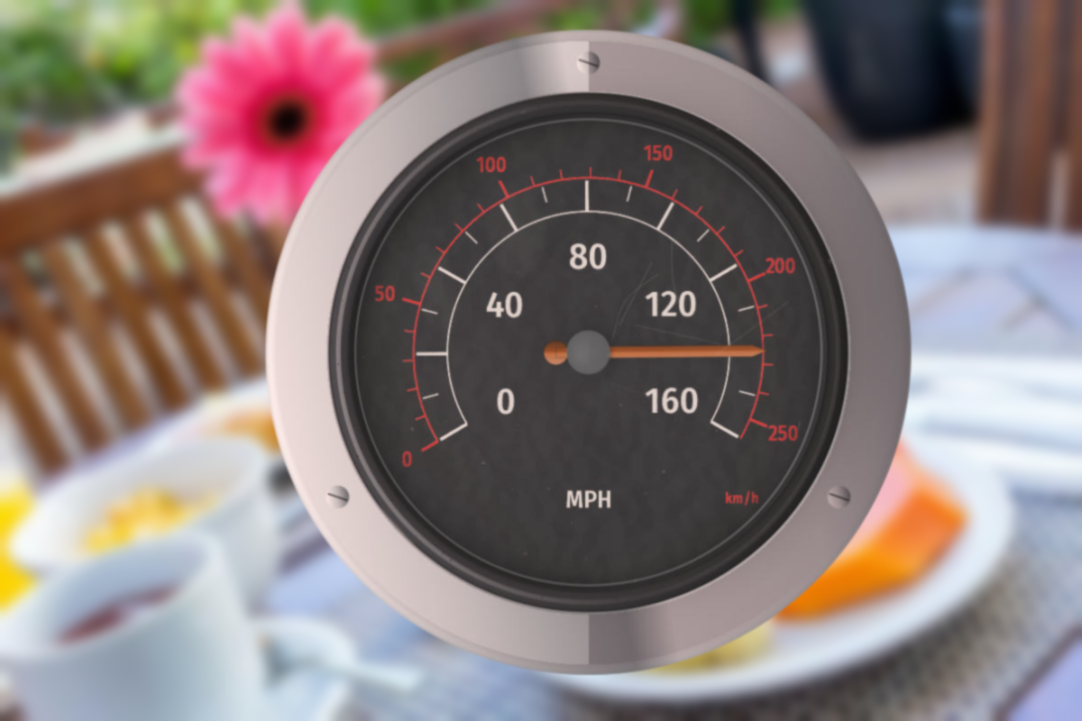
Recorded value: 140 (mph)
